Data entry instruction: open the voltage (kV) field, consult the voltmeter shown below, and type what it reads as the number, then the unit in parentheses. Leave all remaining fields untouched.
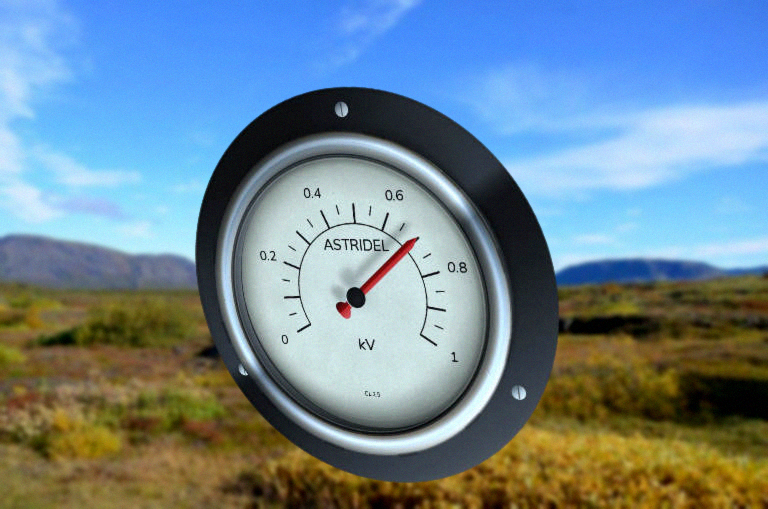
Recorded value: 0.7 (kV)
